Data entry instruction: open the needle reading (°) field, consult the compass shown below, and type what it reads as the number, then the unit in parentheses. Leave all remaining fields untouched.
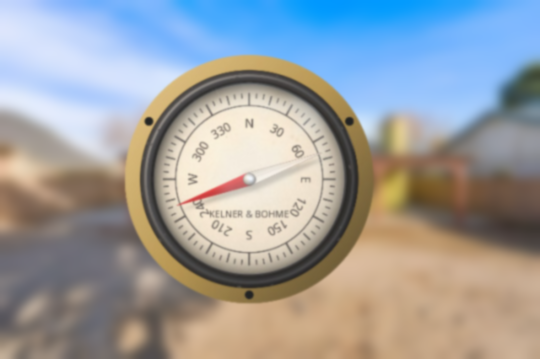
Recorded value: 250 (°)
